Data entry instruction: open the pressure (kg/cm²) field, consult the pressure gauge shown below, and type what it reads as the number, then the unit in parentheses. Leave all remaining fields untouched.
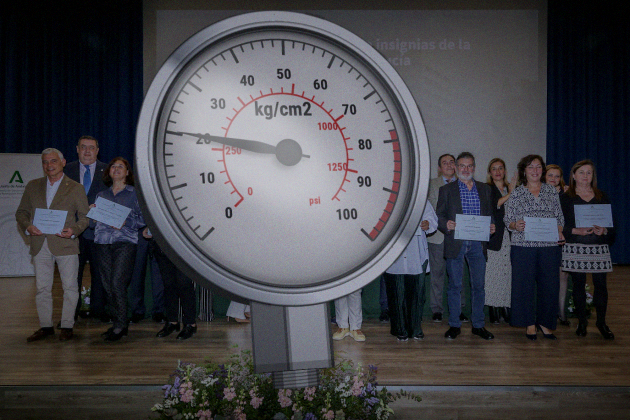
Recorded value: 20 (kg/cm²)
